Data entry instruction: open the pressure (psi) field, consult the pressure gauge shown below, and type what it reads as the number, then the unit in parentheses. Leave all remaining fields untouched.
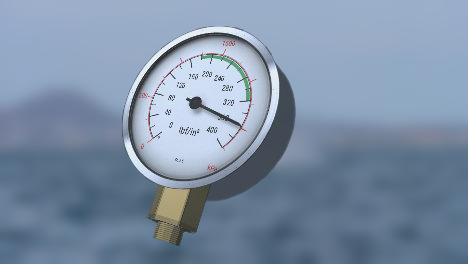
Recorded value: 360 (psi)
